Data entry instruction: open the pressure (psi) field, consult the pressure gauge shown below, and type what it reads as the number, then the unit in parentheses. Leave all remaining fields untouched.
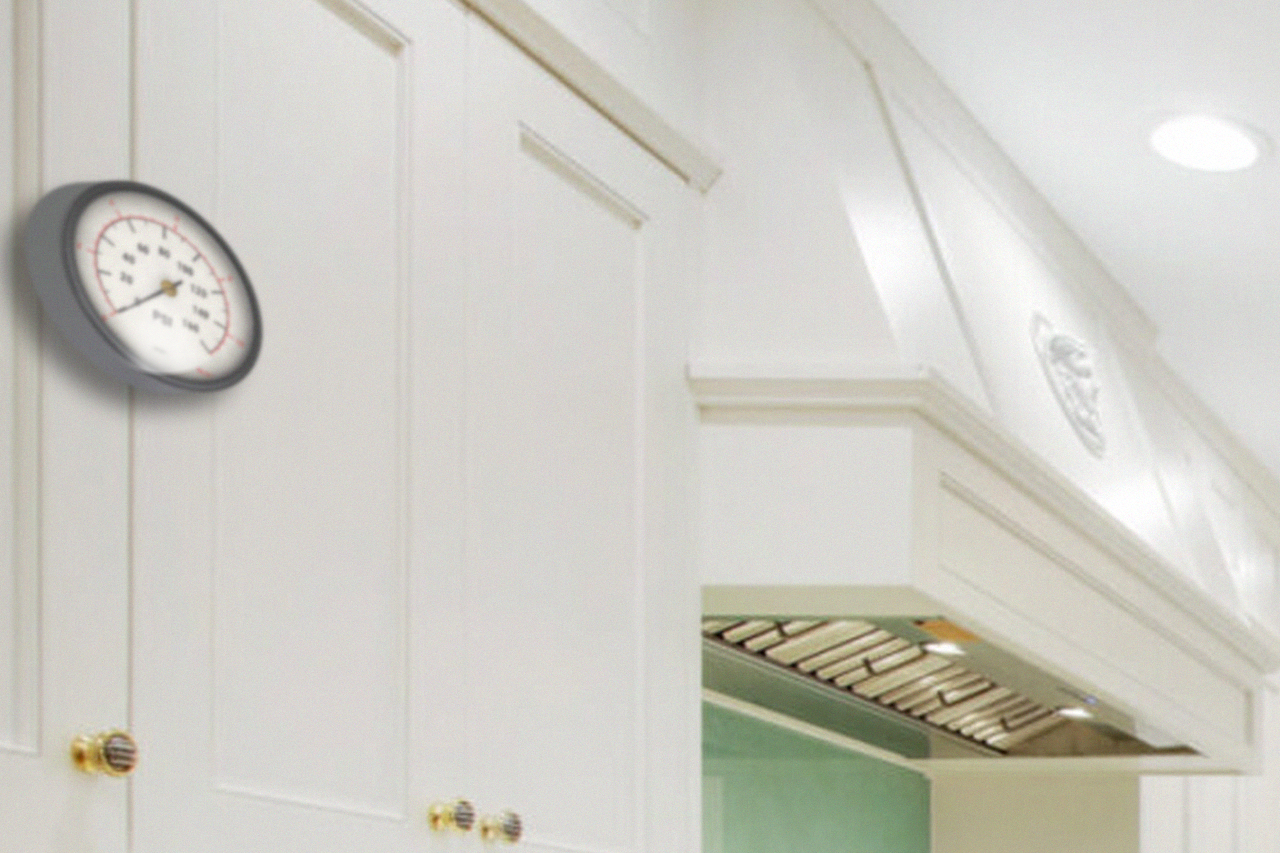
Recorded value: 0 (psi)
